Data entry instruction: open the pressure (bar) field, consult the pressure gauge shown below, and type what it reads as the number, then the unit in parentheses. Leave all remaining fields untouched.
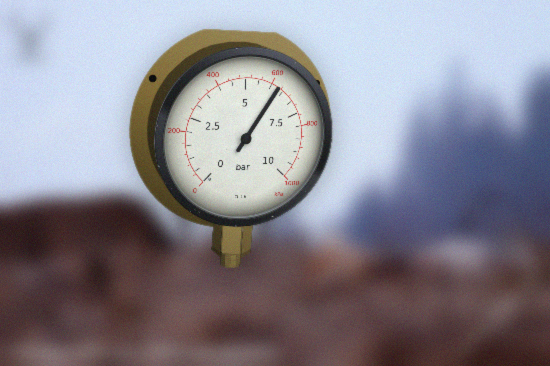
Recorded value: 6.25 (bar)
